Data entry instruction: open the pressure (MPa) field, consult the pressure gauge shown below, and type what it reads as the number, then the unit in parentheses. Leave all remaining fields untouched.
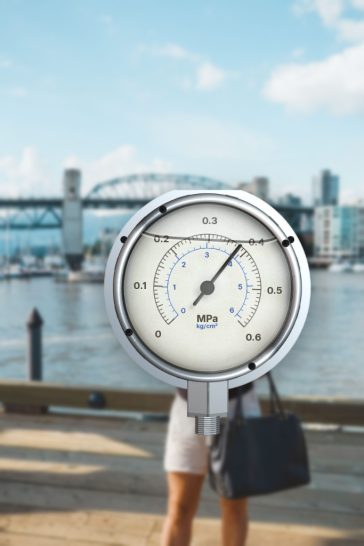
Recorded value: 0.38 (MPa)
